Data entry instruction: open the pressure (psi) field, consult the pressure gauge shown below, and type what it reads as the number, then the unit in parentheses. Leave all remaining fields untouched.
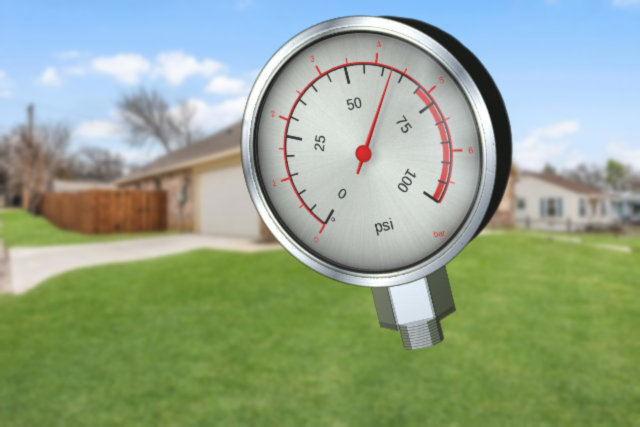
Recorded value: 62.5 (psi)
